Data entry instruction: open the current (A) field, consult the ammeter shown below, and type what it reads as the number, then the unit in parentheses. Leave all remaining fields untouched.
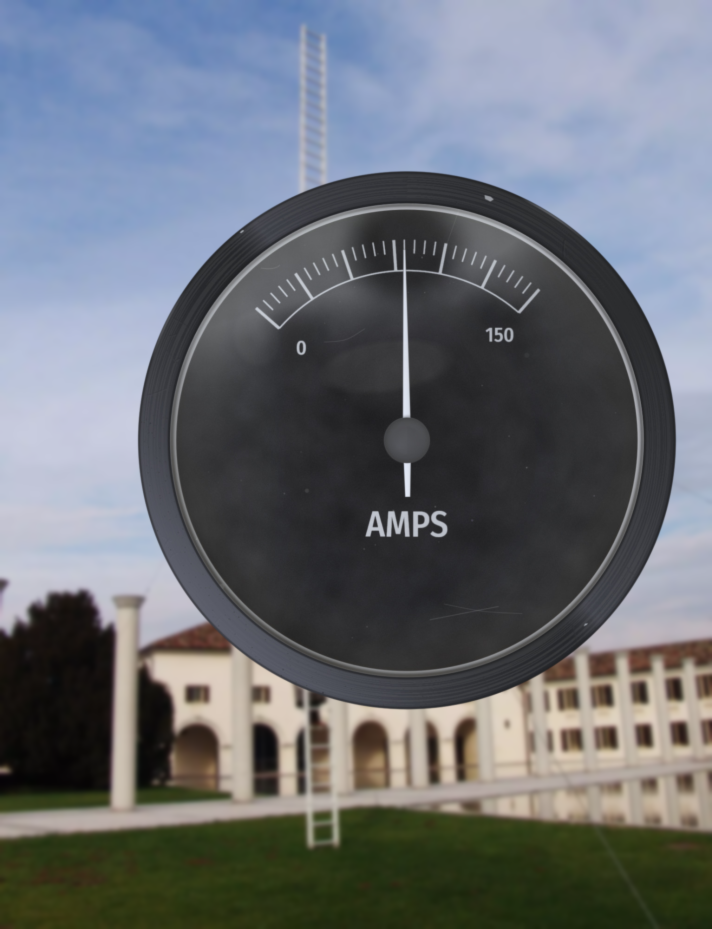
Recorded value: 80 (A)
